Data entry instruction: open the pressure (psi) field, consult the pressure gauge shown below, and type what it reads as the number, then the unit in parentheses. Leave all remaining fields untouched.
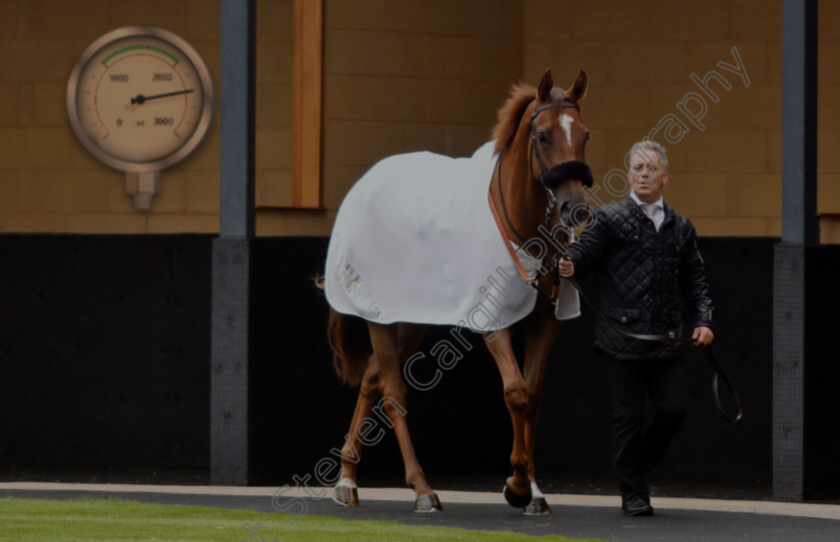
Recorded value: 2400 (psi)
